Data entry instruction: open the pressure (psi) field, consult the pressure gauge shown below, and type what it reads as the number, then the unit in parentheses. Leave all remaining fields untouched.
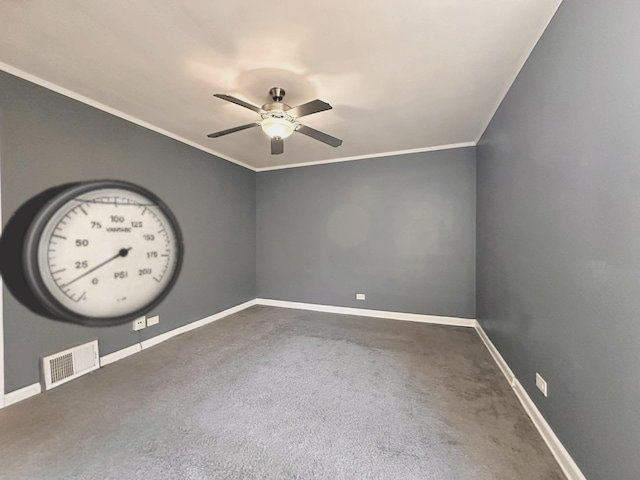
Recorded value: 15 (psi)
